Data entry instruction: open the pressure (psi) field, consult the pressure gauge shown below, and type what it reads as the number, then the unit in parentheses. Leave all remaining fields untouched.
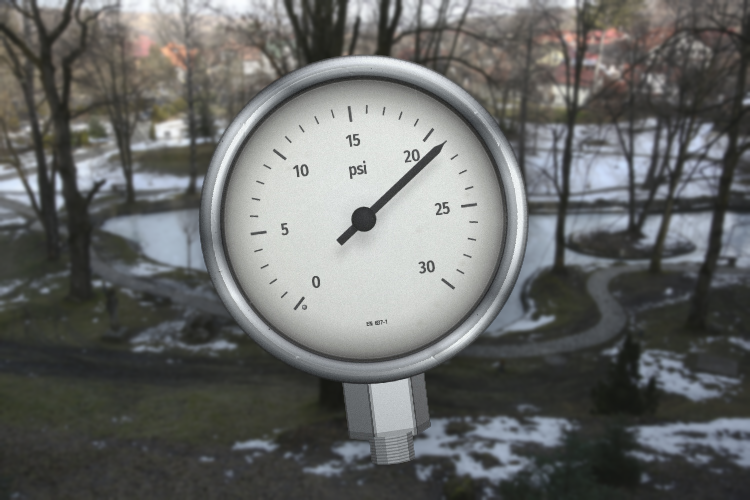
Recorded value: 21 (psi)
